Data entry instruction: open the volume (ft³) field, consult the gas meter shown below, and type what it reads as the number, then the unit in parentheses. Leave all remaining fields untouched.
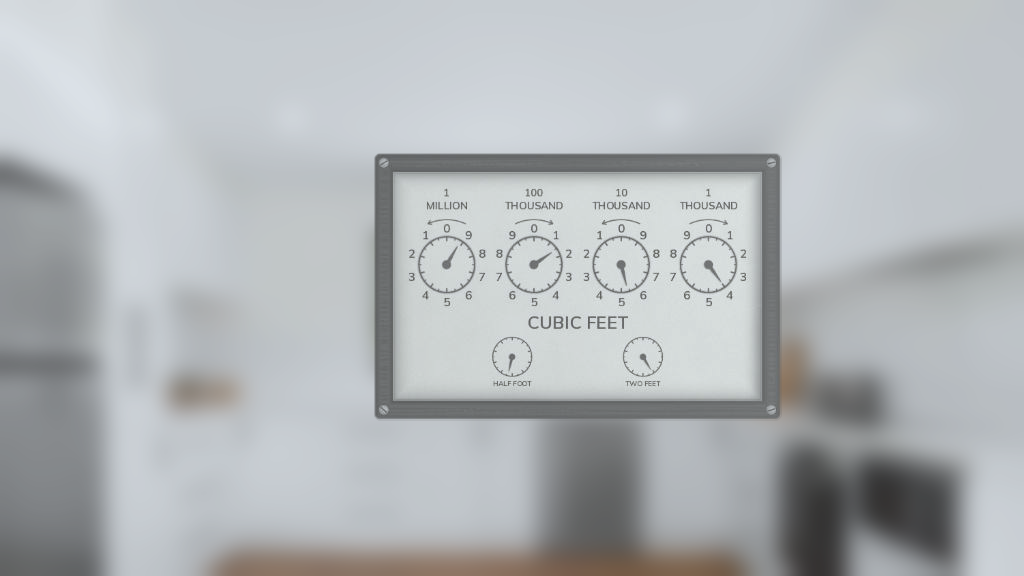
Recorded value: 915400 (ft³)
